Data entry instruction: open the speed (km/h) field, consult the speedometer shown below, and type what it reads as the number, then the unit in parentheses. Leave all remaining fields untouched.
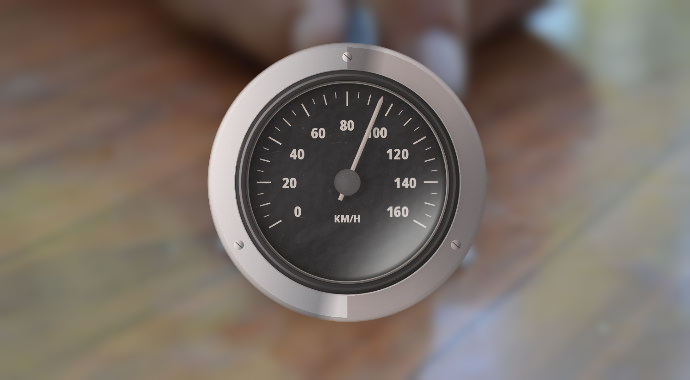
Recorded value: 95 (km/h)
